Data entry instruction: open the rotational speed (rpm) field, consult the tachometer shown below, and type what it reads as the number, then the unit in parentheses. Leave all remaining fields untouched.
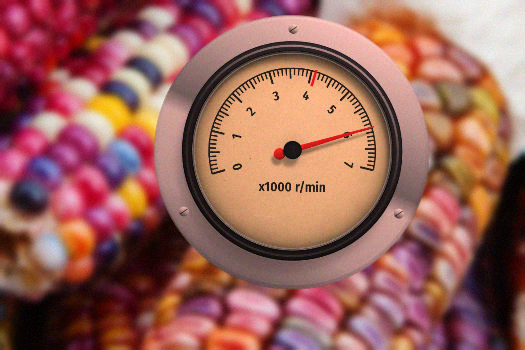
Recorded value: 6000 (rpm)
